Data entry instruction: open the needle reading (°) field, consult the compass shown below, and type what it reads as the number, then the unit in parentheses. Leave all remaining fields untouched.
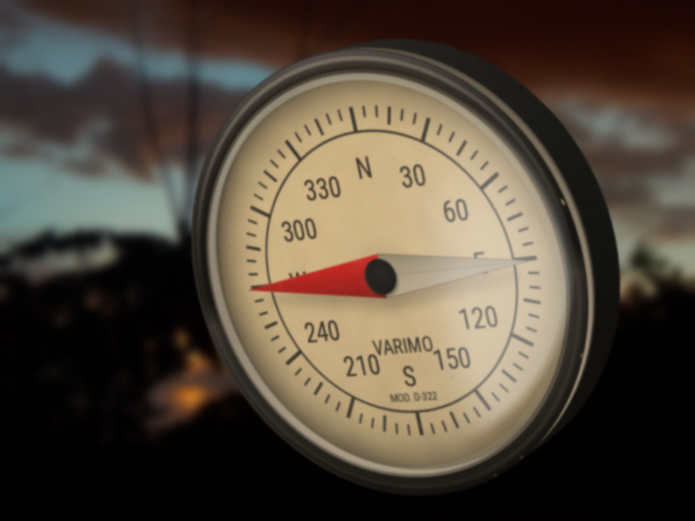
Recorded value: 270 (°)
